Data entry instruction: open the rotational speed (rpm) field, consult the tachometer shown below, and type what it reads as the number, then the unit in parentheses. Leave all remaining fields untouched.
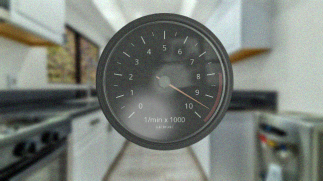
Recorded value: 9500 (rpm)
